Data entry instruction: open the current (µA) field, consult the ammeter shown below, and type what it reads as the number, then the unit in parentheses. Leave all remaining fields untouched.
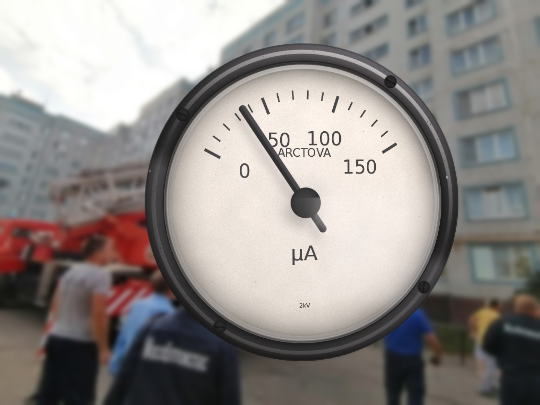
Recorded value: 35 (µA)
